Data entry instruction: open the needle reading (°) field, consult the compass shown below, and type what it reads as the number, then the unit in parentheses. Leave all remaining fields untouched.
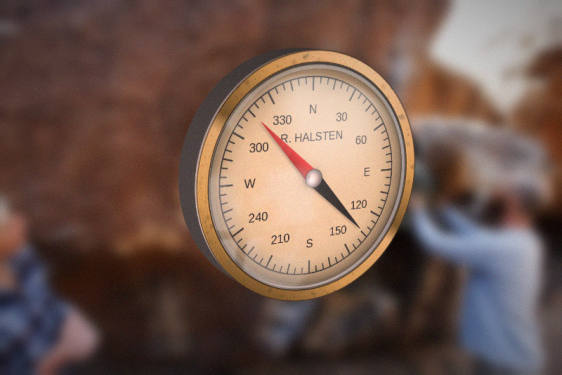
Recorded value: 315 (°)
